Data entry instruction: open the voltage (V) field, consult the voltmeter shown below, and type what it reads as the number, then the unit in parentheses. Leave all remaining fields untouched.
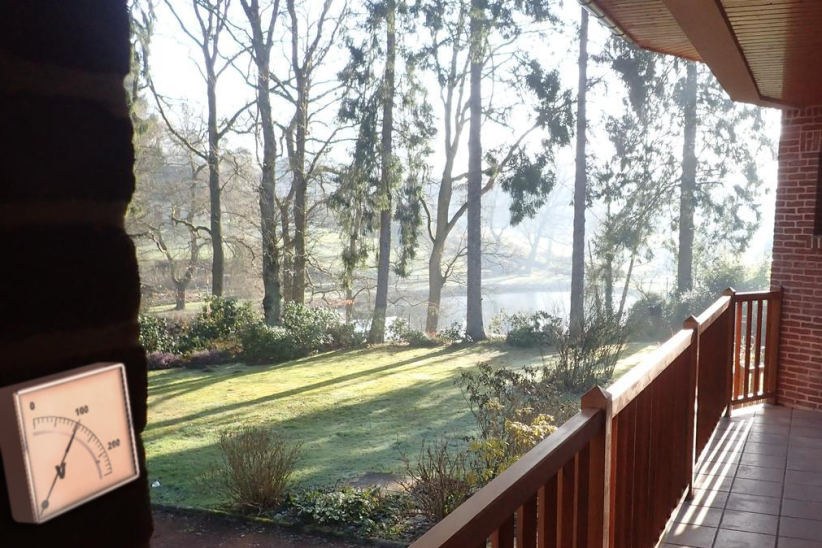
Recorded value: 100 (V)
